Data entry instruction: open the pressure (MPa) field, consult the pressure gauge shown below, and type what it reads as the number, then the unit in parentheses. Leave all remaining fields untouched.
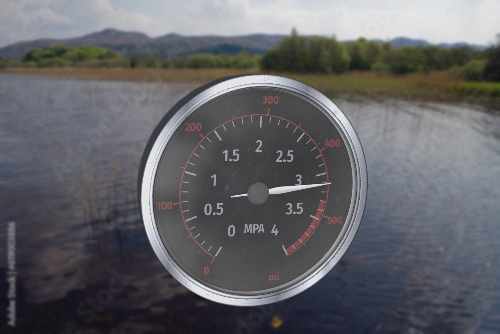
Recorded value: 3.1 (MPa)
